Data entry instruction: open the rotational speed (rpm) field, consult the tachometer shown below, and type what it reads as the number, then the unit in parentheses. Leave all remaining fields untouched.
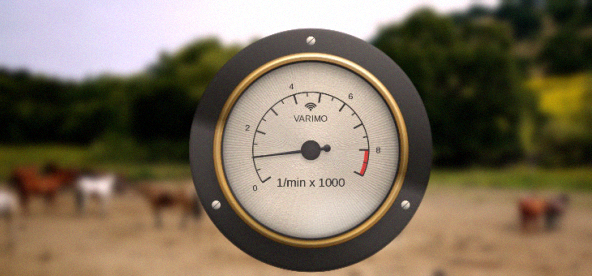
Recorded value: 1000 (rpm)
